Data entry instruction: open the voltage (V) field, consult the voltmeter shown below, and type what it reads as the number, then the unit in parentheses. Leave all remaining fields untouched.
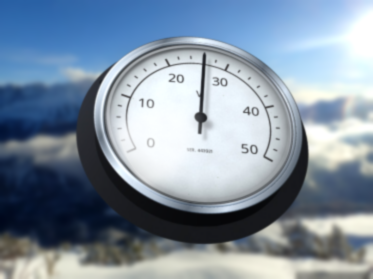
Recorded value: 26 (V)
